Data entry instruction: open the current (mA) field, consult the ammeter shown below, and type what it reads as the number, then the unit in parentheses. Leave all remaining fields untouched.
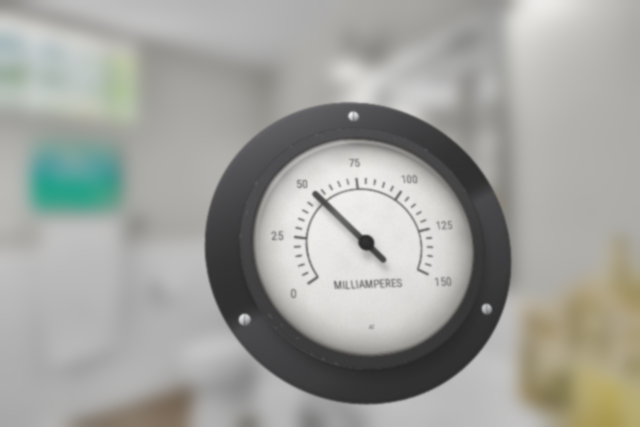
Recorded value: 50 (mA)
